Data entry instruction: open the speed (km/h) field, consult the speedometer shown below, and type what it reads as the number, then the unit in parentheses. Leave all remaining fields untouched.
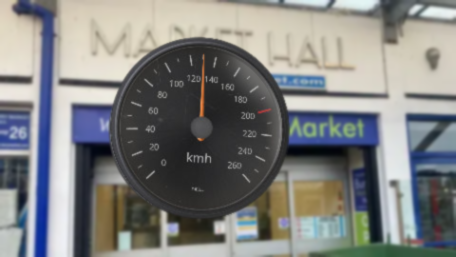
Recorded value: 130 (km/h)
